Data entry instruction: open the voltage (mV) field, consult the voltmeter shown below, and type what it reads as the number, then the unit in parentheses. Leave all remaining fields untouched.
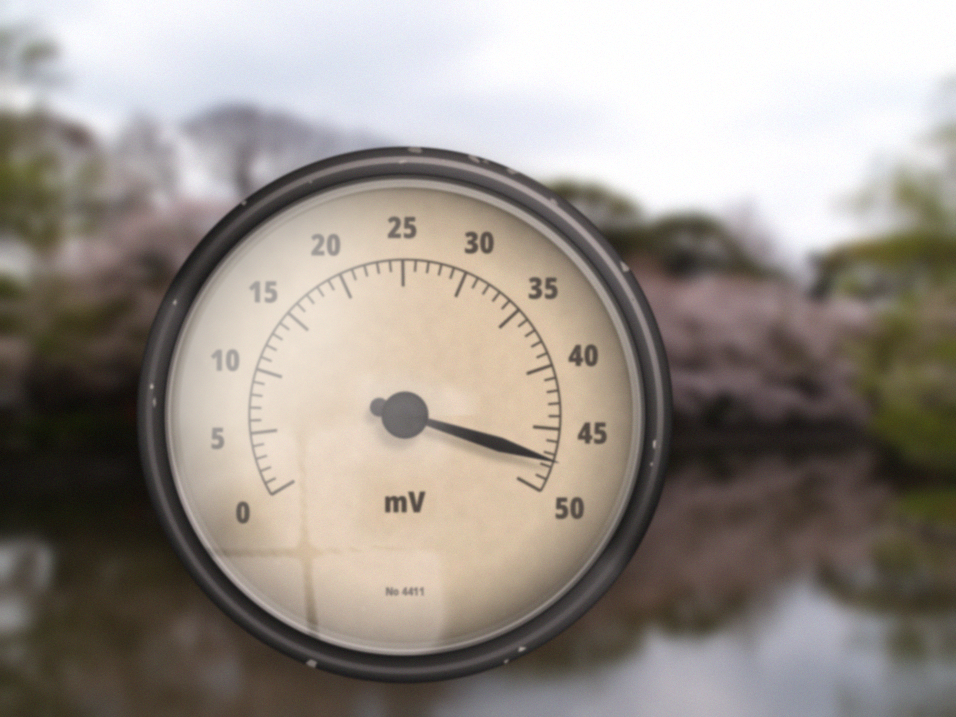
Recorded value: 47.5 (mV)
